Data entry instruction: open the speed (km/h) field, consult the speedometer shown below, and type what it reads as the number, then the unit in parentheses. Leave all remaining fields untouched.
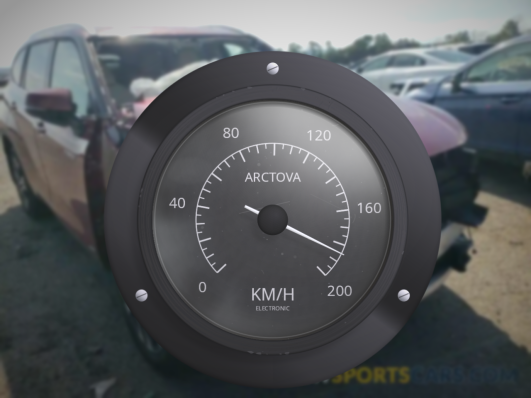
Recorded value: 185 (km/h)
